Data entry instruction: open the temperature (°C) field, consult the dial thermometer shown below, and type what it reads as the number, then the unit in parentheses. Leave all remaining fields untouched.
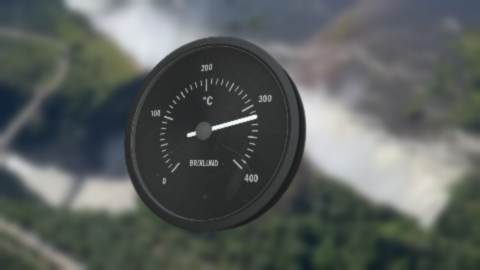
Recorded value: 320 (°C)
